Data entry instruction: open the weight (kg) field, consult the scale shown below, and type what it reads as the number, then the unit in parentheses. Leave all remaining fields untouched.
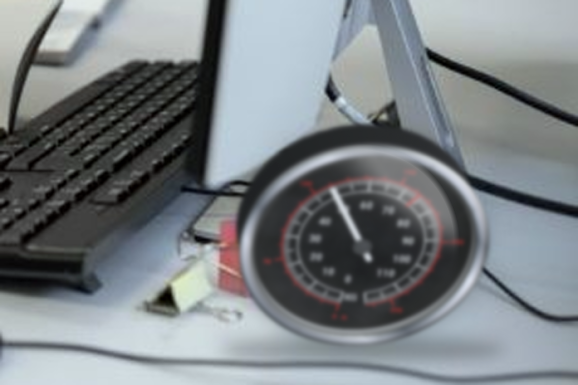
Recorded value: 50 (kg)
